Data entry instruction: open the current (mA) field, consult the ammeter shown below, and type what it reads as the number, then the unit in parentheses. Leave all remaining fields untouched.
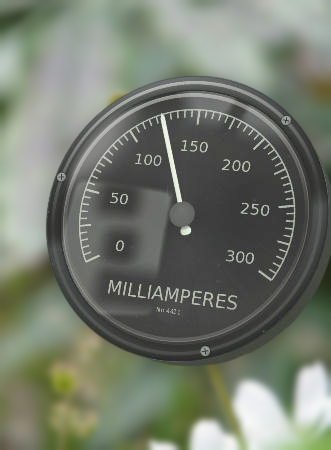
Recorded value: 125 (mA)
